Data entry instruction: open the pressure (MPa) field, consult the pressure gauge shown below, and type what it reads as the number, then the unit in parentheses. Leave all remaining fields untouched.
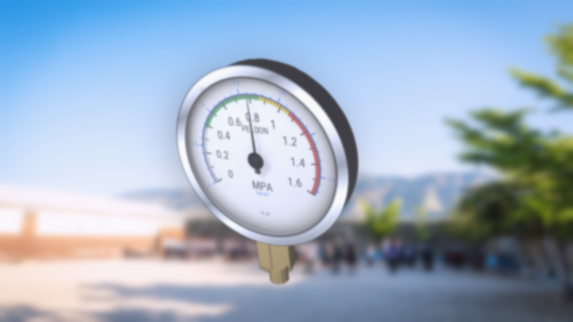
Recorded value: 0.8 (MPa)
